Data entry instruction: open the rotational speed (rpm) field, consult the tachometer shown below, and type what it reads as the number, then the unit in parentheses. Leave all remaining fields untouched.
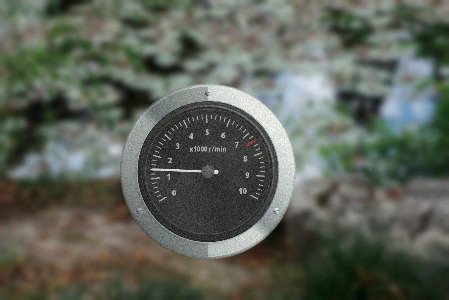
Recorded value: 1400 (rpm)
